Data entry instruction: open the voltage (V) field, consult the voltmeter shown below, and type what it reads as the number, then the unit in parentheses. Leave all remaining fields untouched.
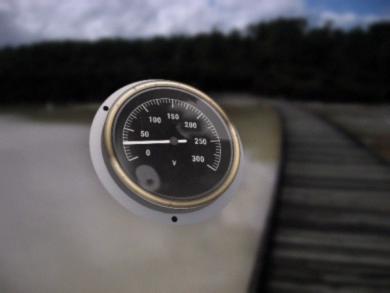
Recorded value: 25 (V)
